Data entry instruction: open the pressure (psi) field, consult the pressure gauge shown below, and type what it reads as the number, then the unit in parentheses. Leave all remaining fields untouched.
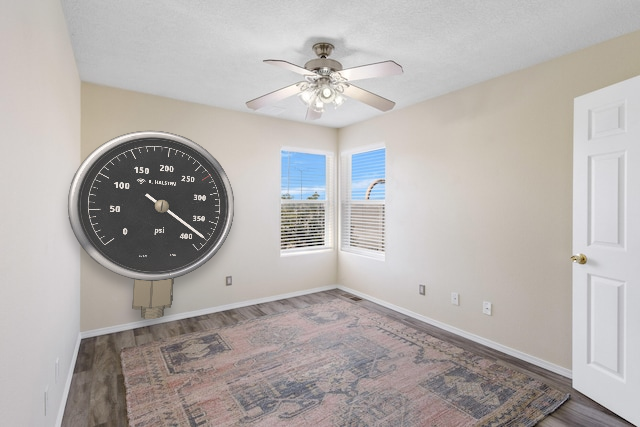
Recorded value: 380 (psi)
